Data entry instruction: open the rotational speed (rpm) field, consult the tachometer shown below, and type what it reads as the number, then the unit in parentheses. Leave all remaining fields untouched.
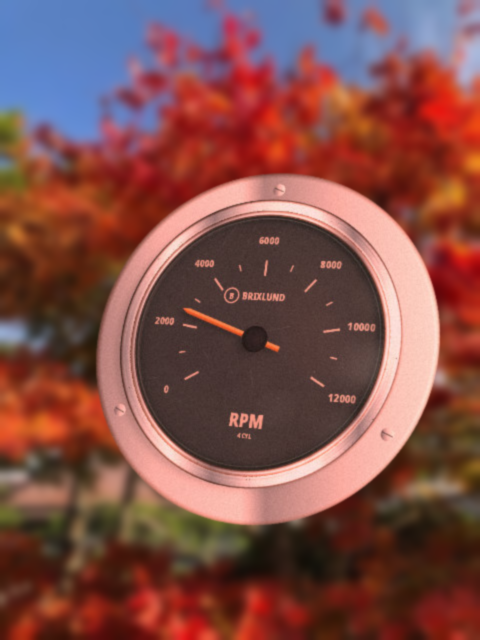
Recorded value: 2500 (rpm)
